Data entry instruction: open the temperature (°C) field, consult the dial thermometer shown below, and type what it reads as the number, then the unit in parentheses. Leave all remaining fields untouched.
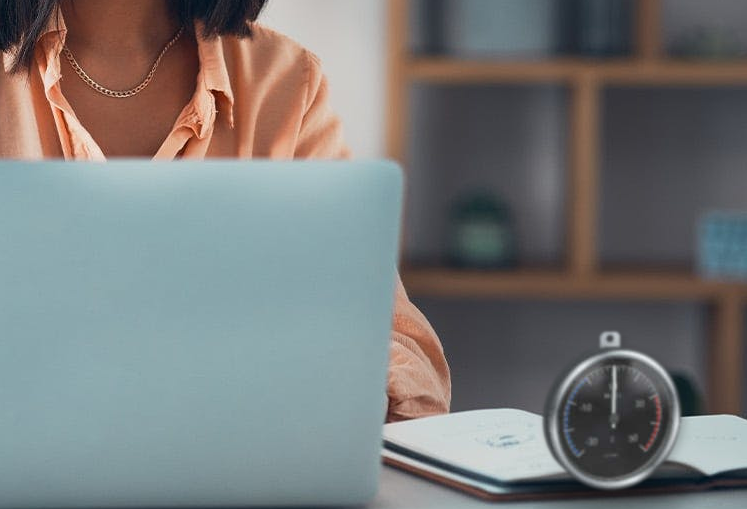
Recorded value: 10 (°C)
